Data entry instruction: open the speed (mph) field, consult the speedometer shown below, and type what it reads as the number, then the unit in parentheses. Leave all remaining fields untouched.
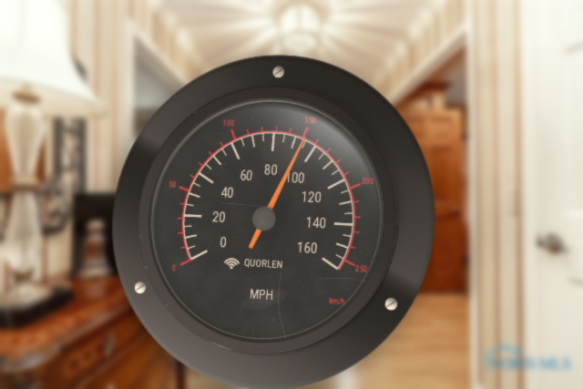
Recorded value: 95 (mph)
